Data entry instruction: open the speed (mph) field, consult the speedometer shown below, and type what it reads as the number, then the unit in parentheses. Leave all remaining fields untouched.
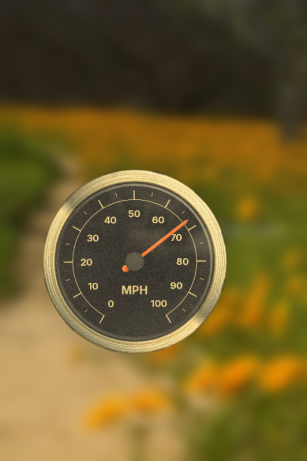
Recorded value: 67.5 (mph)
